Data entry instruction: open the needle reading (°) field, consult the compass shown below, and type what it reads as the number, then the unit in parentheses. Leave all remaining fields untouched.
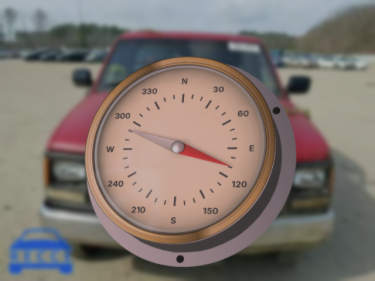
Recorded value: 110 (°)
